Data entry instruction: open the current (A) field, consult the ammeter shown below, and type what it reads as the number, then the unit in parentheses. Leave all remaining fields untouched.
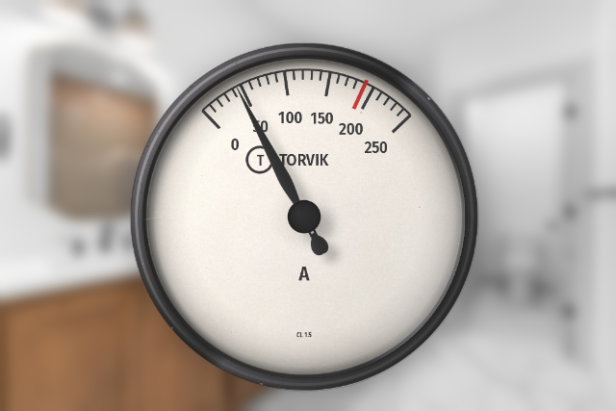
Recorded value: 45 (A)
